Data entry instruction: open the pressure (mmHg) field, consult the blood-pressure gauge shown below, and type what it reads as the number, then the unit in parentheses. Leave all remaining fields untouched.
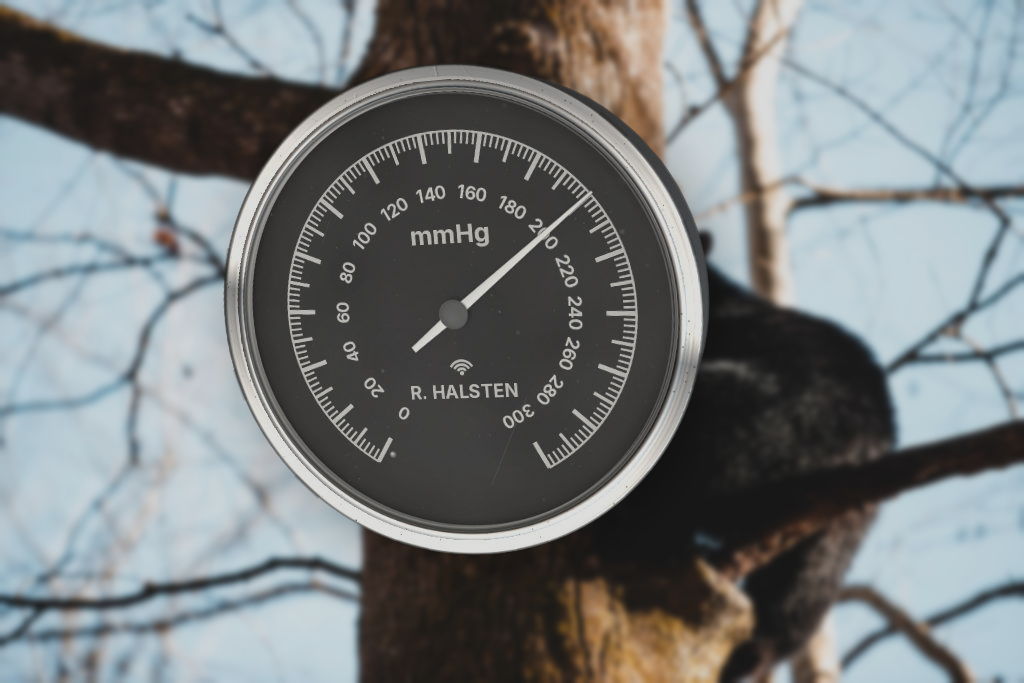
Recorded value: 200 (mmHg)
